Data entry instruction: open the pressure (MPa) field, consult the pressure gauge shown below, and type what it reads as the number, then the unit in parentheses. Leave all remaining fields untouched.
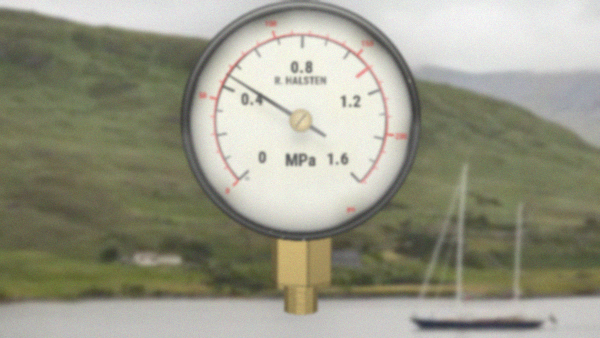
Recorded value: 0.45 (MPa)
